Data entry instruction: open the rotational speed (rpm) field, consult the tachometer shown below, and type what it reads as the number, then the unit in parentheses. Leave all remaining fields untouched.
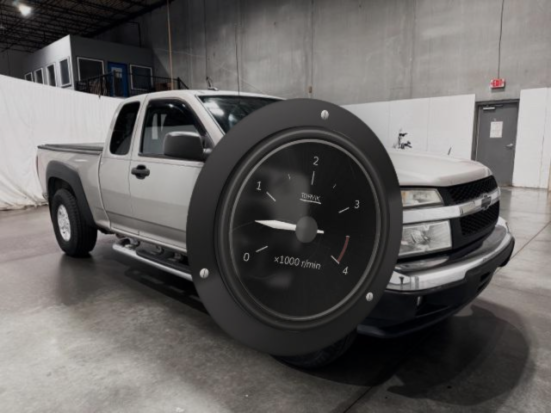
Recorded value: 500 (rpm)
